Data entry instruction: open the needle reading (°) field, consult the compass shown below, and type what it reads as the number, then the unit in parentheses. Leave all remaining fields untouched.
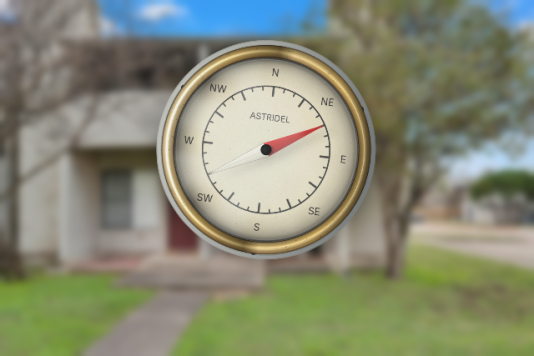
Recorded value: 60 (°)
